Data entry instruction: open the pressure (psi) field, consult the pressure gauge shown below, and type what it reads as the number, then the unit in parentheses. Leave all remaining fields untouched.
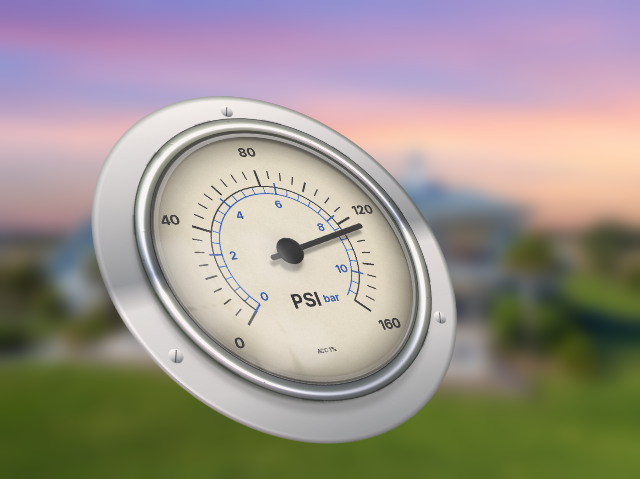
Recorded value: 125 (psi)
